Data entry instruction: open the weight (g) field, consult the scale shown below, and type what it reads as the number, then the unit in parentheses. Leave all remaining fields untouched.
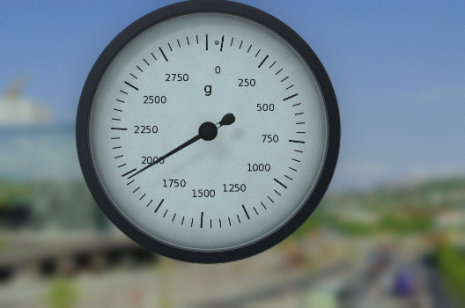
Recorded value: 1975 (g)
